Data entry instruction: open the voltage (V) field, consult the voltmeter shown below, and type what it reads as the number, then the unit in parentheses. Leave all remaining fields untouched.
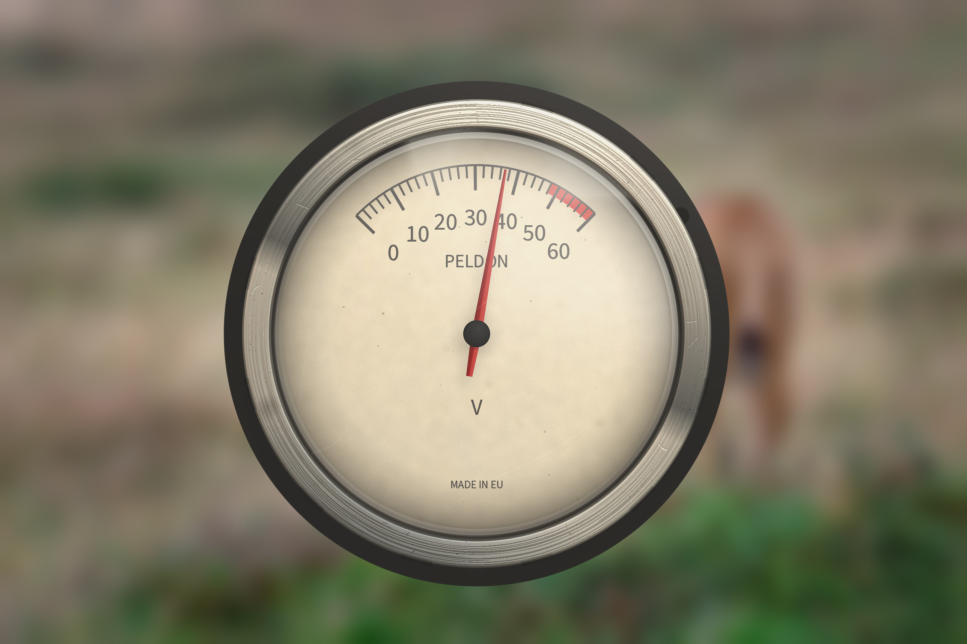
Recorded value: 37 (V)
